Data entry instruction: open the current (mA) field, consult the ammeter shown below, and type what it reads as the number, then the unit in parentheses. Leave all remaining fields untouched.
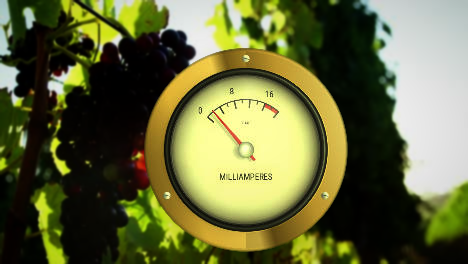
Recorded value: 2 (mA)
